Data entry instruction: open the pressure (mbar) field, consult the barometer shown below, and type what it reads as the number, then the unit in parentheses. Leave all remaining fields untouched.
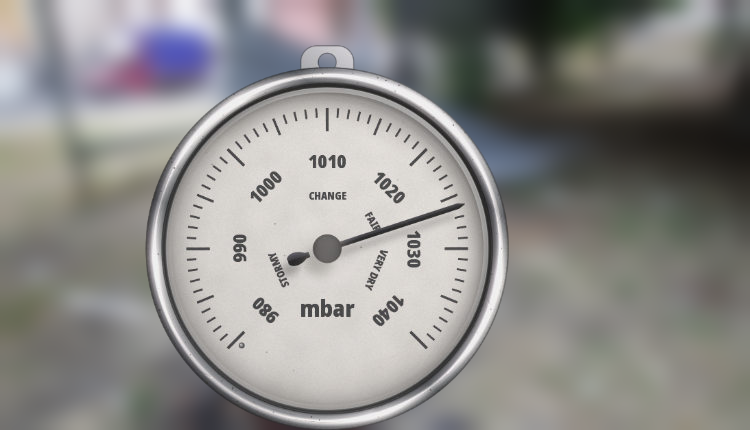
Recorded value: 1026 (mbar)
